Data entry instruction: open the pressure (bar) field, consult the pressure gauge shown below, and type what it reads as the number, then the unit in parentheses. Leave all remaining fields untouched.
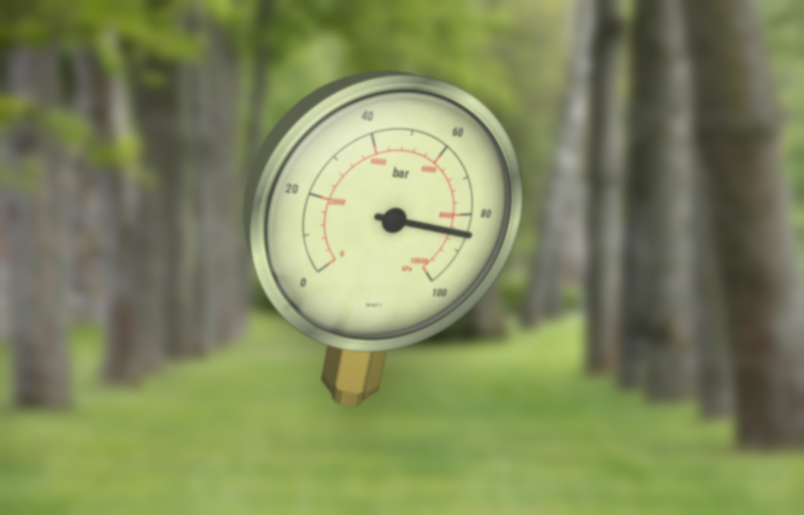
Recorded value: 85 (bar)
